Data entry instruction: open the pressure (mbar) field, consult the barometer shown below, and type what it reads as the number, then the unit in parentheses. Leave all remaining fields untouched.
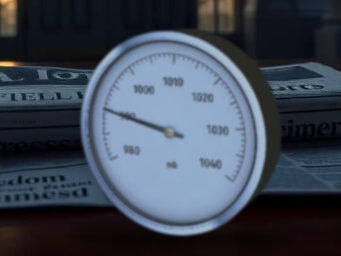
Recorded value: 990 (mbar)
